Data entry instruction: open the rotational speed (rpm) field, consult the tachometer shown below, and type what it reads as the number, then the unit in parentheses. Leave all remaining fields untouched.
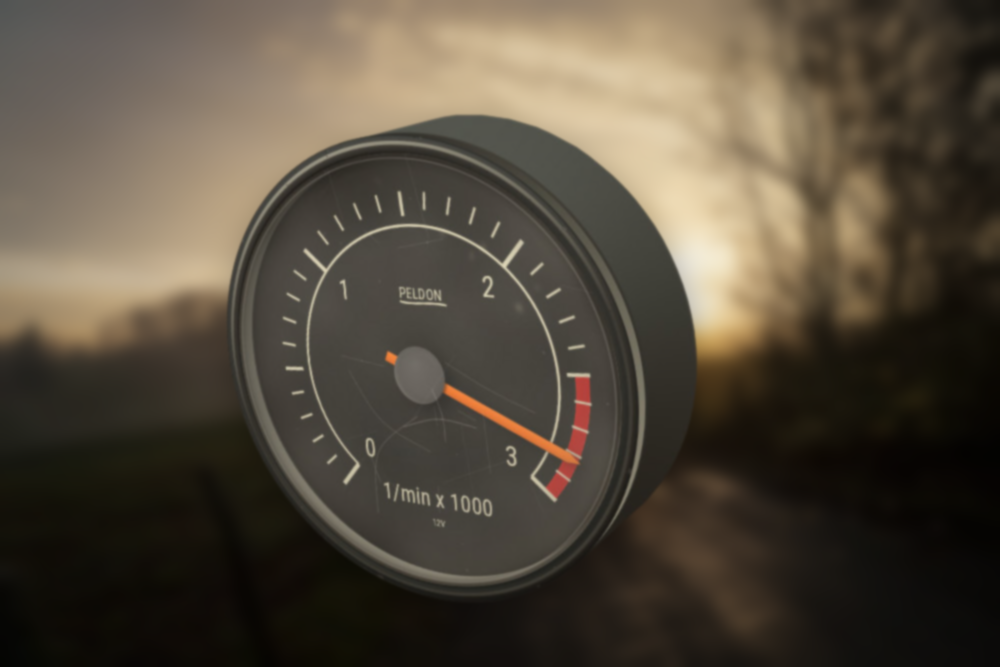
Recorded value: 2800 (rpm)
